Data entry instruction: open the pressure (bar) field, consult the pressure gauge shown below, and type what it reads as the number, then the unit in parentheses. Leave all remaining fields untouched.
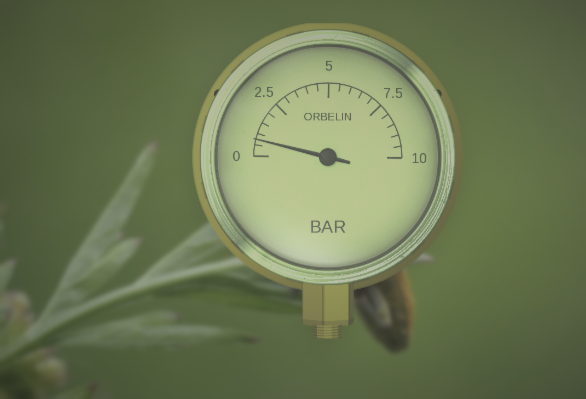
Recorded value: 0.75 (bar)
